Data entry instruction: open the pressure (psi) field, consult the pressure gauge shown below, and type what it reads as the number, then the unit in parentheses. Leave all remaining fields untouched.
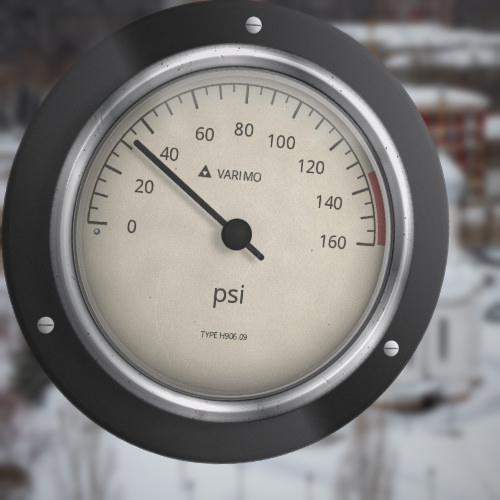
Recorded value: 32.5 (psi)
